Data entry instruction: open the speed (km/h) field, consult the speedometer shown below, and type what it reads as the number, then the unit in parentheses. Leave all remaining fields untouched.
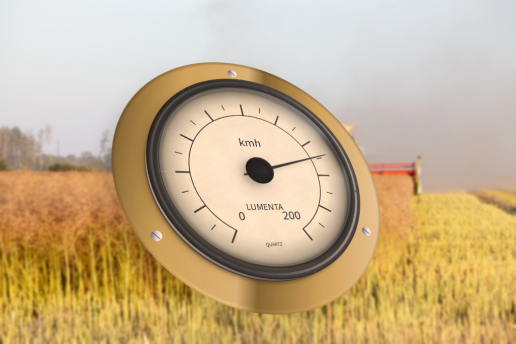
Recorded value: 150 (km/h)
